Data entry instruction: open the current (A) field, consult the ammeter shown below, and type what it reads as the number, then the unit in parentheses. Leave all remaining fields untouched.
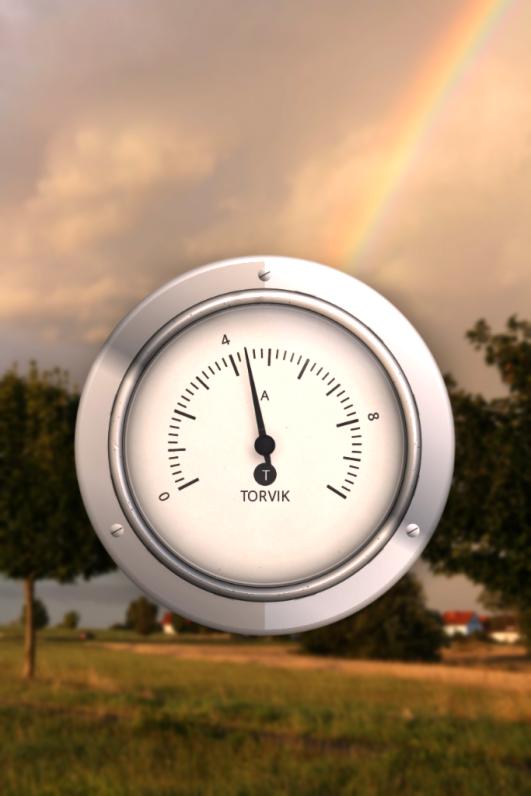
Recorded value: 4.4 (A)
